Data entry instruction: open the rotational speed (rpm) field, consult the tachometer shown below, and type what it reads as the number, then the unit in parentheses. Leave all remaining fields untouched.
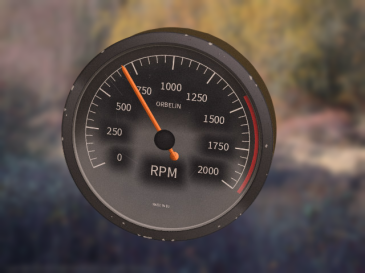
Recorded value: 700 (rpm)
